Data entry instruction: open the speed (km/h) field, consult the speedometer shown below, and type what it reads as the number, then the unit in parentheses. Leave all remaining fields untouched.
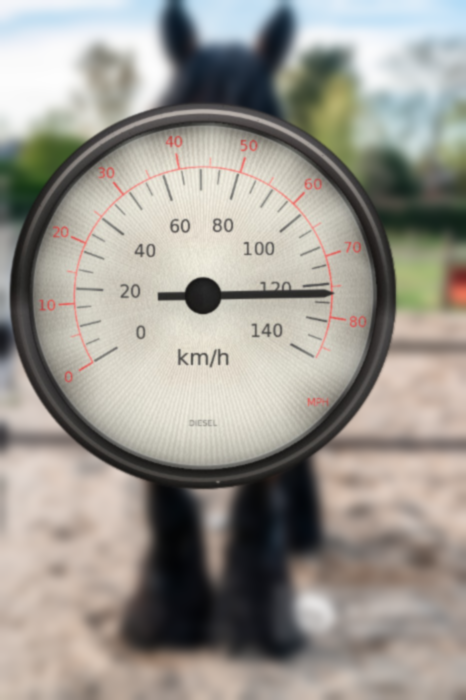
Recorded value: 122.5 (km/h)
